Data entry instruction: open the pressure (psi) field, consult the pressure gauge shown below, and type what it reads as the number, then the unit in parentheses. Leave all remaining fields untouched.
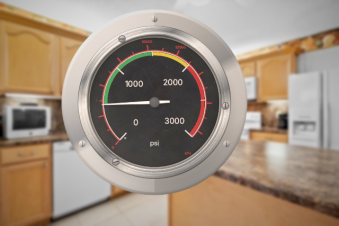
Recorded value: 500 (psi)
